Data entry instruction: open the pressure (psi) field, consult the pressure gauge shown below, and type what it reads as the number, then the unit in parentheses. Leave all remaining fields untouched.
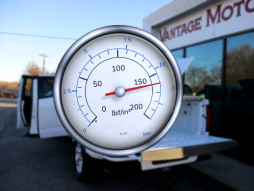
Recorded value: 160 (psi)
